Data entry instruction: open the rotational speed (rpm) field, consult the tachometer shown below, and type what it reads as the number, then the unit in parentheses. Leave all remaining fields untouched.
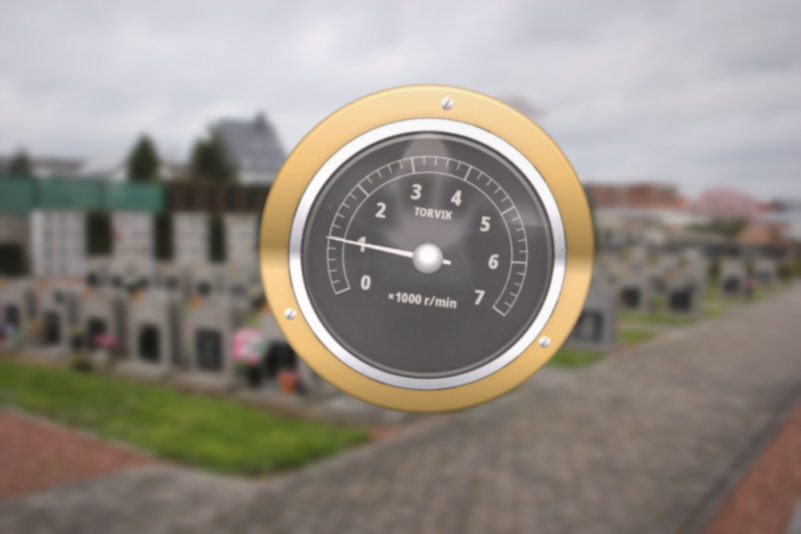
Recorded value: 1000 (rpm)
